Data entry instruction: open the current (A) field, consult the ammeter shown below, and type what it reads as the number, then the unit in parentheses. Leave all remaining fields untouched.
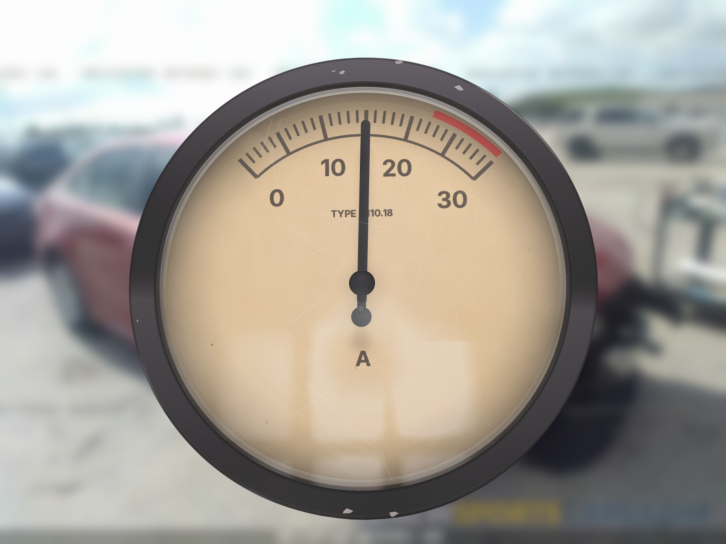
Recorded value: 15 (A)
